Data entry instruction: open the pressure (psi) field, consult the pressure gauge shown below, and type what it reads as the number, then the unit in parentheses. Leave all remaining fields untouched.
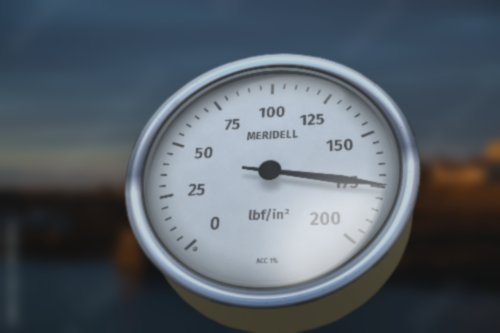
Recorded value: 175 (psi)
